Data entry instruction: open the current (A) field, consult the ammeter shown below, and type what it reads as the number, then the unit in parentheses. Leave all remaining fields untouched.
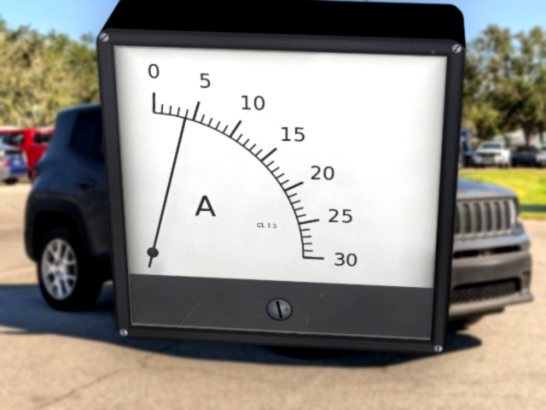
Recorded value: 4 (A)
